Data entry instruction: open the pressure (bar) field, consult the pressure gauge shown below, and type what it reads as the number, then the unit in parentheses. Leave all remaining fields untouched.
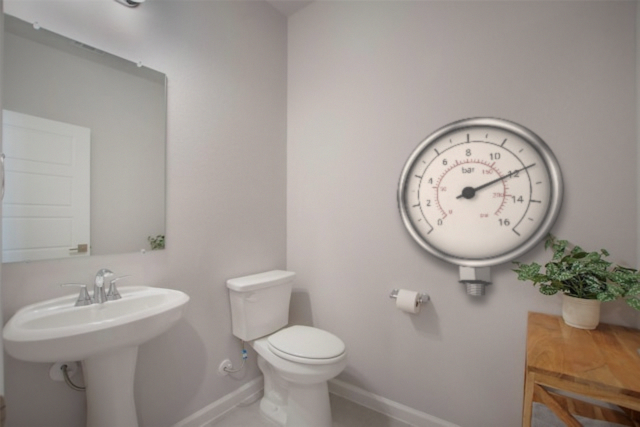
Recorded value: 12 (bar)
